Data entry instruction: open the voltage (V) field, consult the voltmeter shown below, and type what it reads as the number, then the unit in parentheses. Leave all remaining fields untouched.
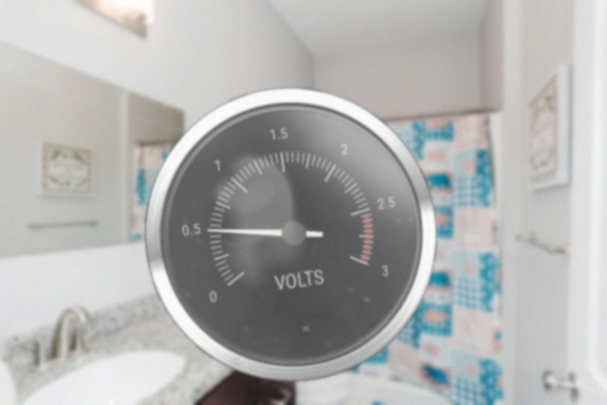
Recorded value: 0.5 (V)
